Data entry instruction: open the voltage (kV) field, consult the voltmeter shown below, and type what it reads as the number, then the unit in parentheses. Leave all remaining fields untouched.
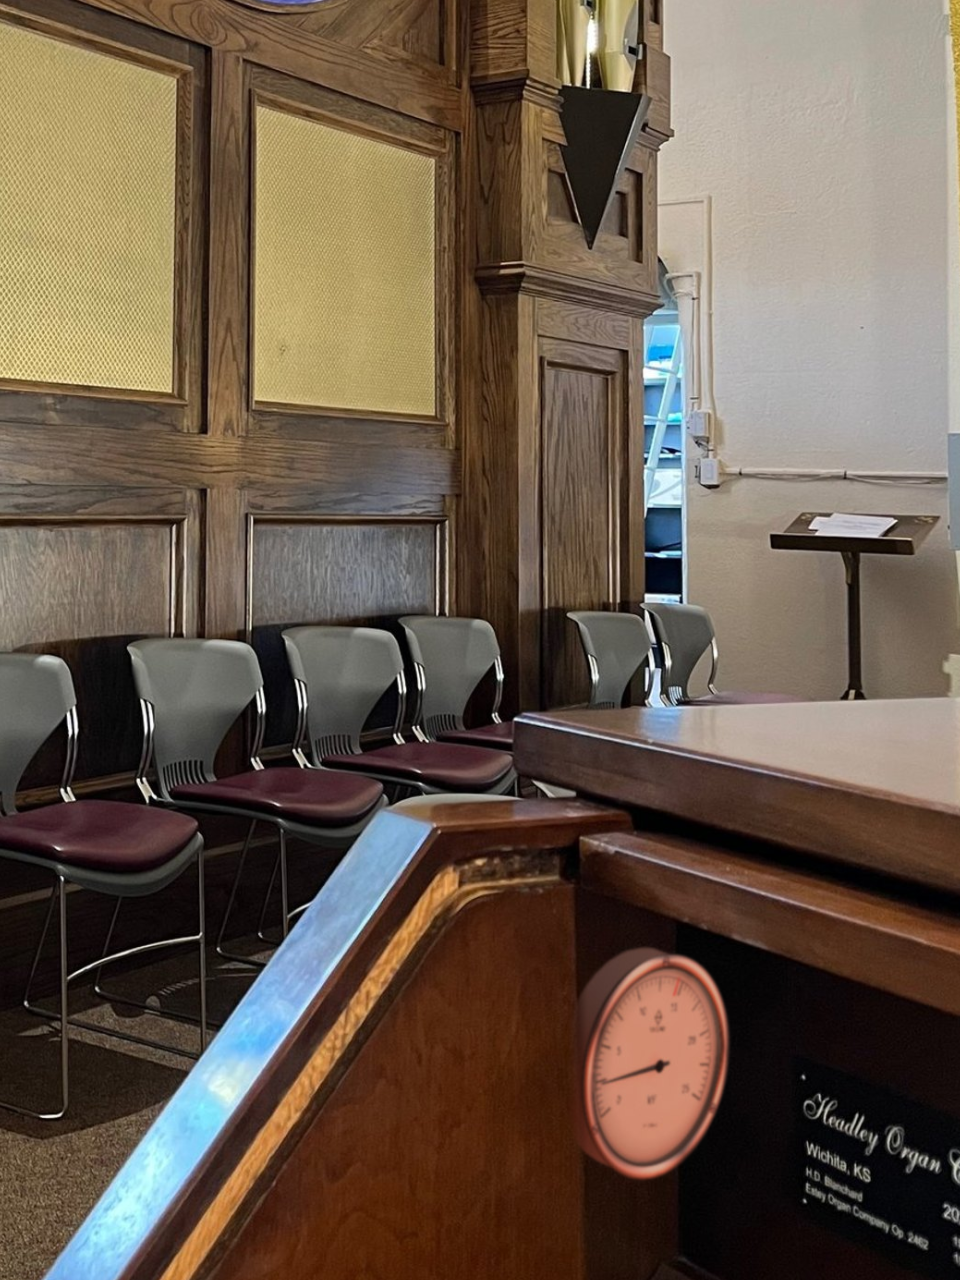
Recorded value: 2.5 (kV)
